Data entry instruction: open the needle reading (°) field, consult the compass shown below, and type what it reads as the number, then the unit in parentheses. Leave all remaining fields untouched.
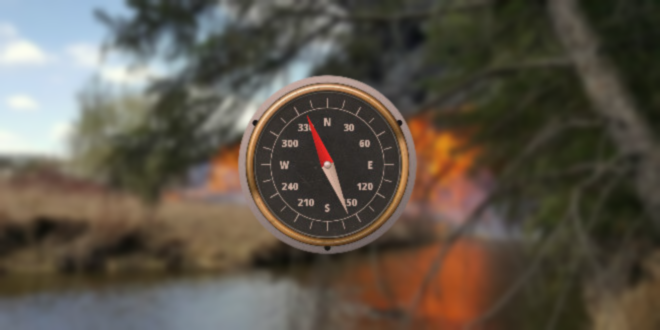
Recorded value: 337.5 (°)
